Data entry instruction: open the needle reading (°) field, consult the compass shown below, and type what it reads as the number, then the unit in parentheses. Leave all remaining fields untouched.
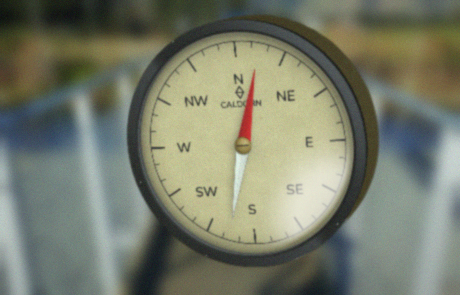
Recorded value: 15 (°)
